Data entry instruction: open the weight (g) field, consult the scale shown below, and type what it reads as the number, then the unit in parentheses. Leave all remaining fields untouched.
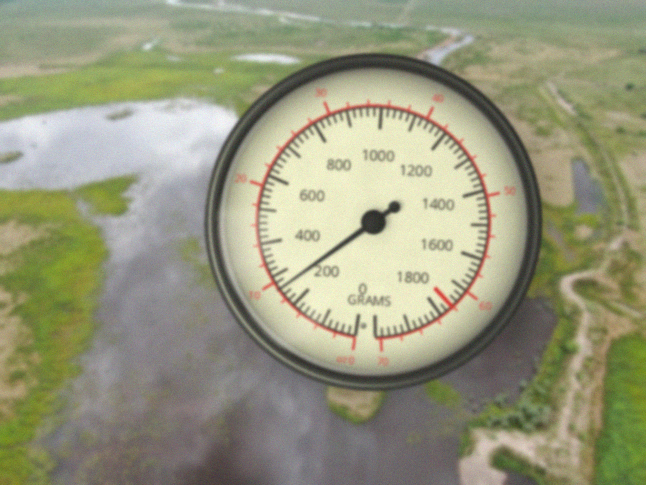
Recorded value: 260 (g)
